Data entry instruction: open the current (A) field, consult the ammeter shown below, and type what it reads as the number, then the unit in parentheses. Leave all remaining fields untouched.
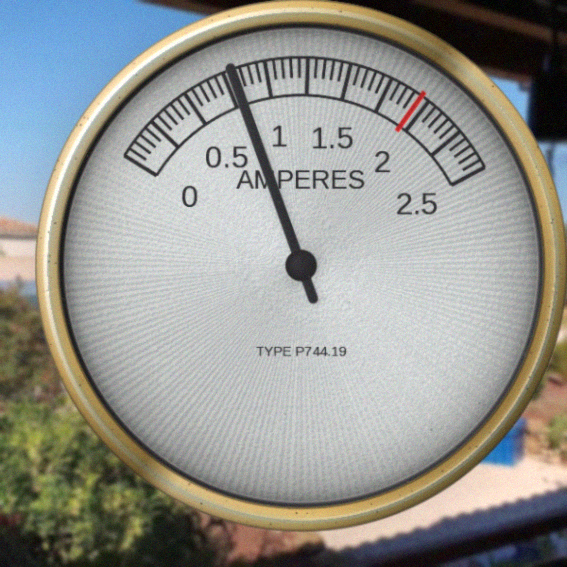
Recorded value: 0.8 (A)
